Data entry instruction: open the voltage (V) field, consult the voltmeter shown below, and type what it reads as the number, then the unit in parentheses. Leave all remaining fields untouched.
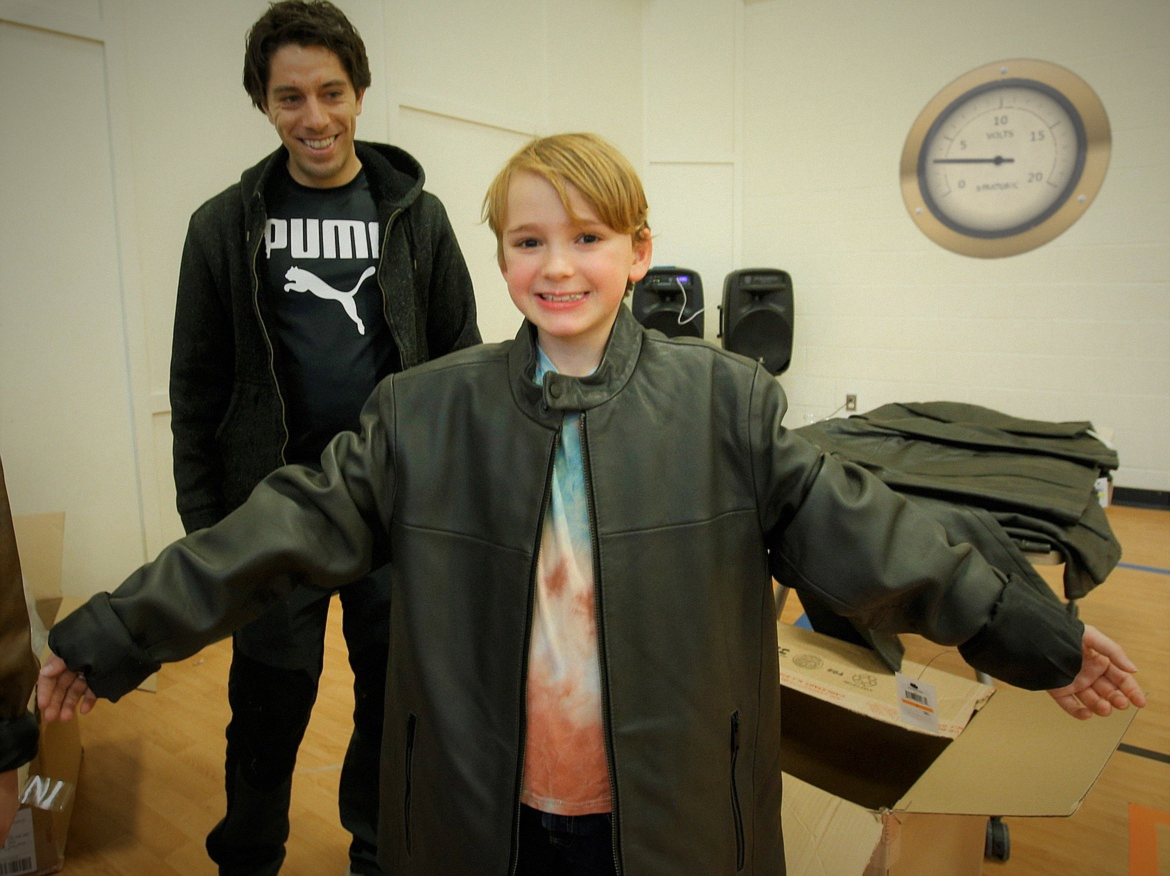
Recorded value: 3 (V)
